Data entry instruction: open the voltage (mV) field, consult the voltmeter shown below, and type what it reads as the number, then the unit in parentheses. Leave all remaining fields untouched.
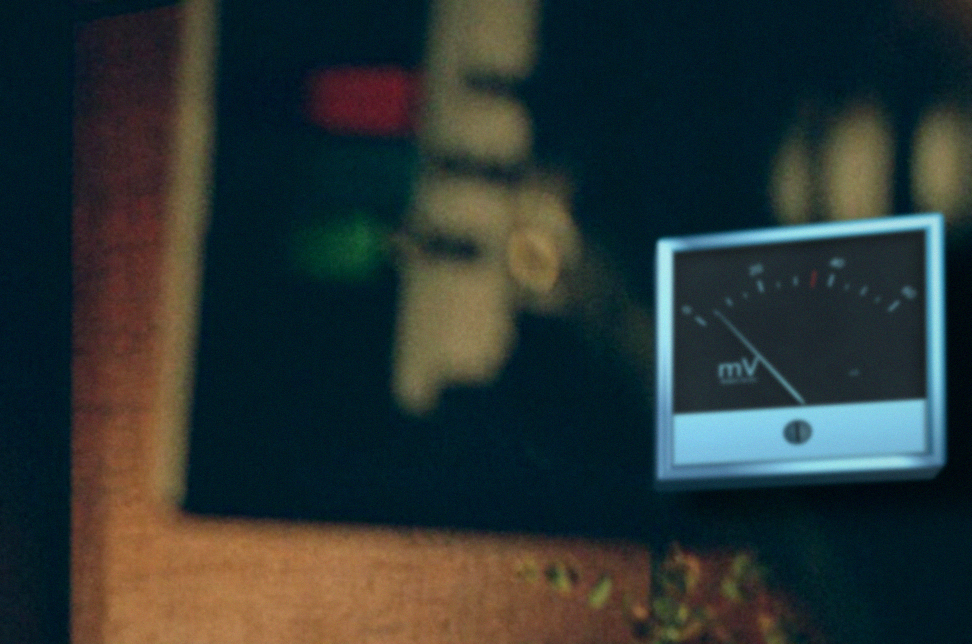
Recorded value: 5 (mV)
